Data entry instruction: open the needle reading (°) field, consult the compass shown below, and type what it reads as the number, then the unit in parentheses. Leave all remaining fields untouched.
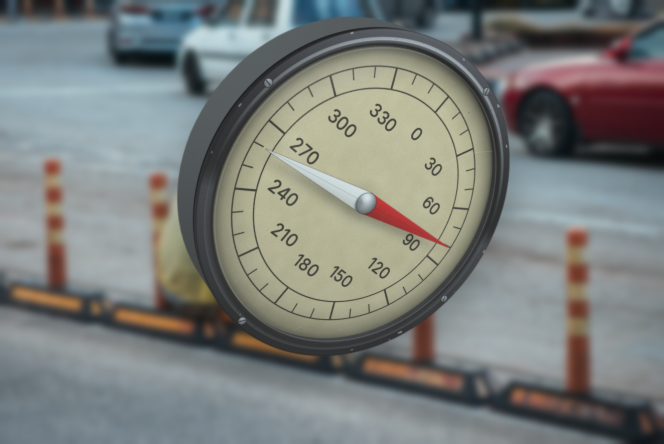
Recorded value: 80 (°)
